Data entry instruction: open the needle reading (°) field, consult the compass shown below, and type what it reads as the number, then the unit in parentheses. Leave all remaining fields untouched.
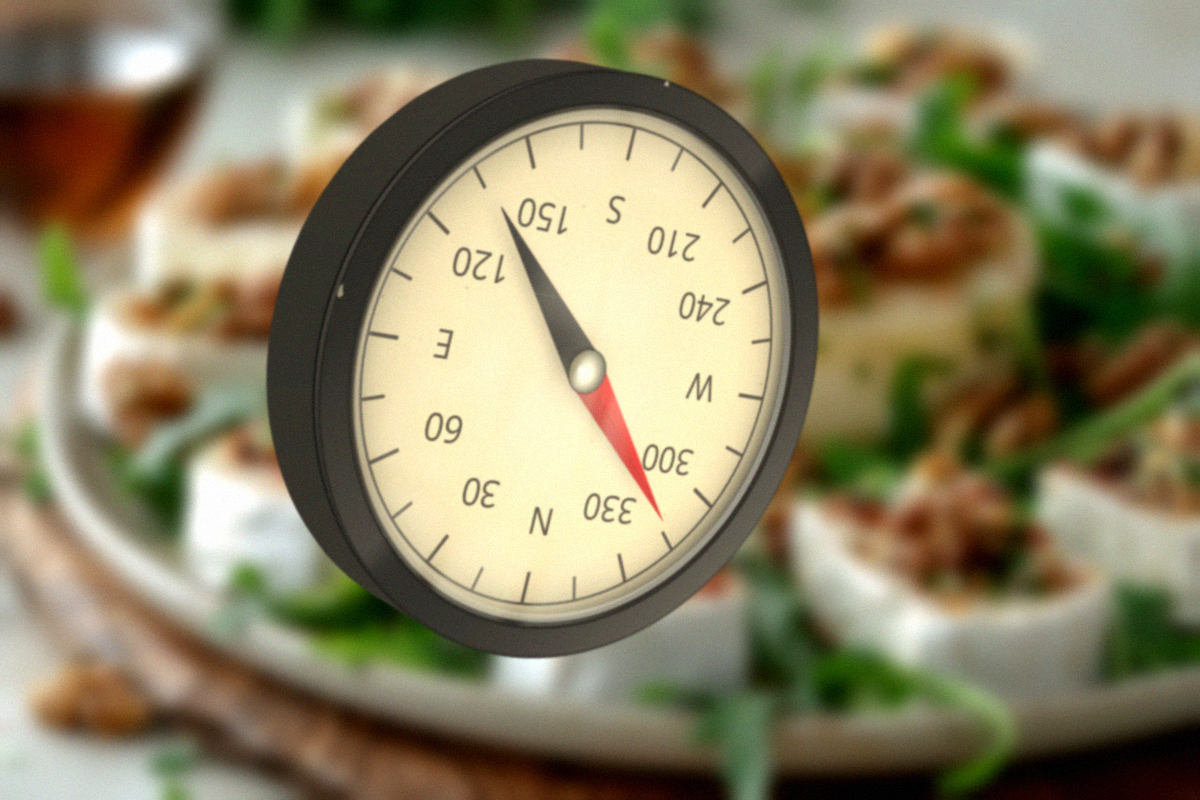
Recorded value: 315 (°)
